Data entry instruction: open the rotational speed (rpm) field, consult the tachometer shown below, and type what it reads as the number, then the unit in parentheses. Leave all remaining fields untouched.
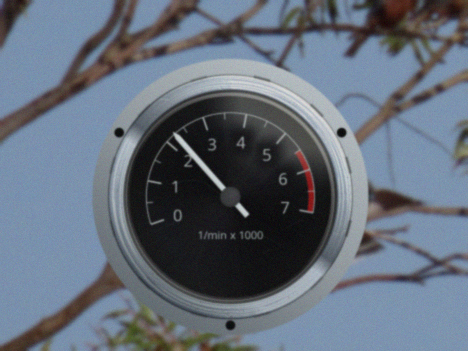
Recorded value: 2250 (rpm)
